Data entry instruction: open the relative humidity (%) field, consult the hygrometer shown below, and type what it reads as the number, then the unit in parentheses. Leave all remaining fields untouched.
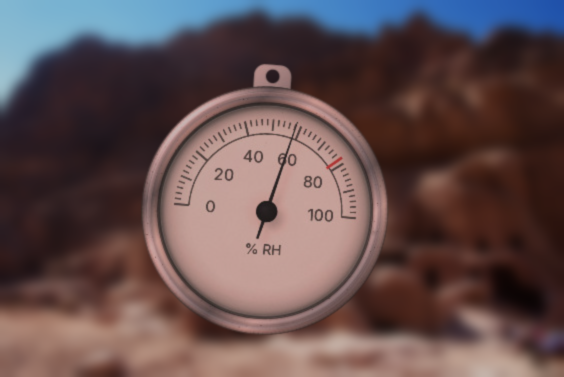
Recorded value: 58 (%)
